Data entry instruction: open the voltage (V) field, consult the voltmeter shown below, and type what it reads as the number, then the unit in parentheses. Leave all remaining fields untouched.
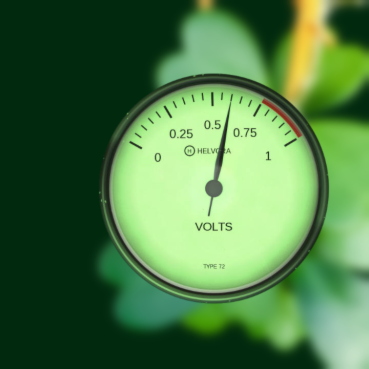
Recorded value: 0.6 (V)
